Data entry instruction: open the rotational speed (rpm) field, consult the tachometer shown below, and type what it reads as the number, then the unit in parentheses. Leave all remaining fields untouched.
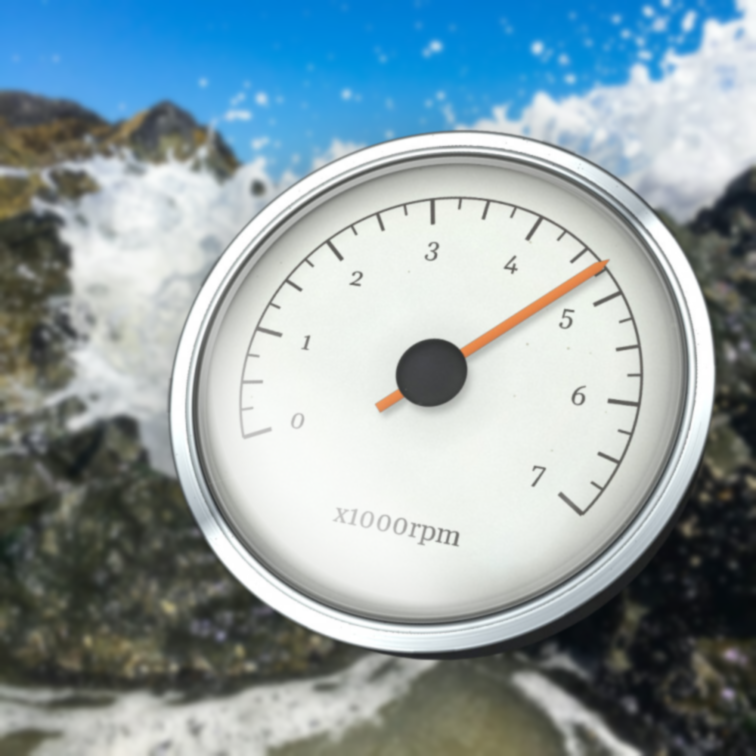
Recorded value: 4750 (rpm)
